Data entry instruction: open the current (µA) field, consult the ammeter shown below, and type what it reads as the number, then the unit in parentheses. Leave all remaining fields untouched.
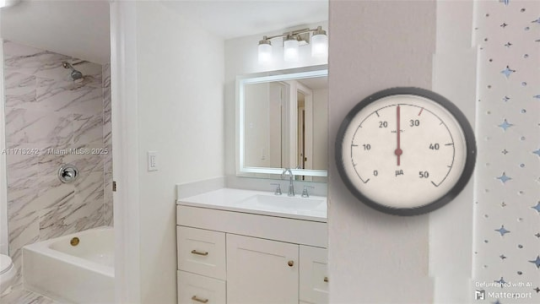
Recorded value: 25 (µA)
